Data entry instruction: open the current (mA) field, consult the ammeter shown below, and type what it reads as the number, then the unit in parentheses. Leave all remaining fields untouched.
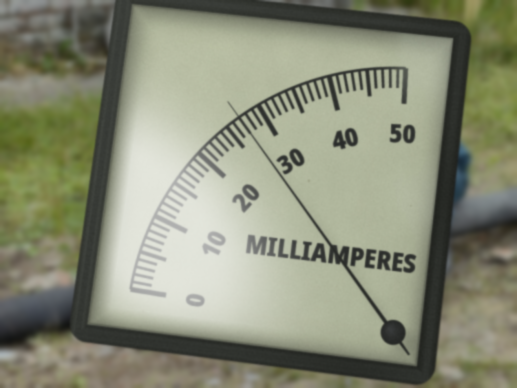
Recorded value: 27 (mA)
